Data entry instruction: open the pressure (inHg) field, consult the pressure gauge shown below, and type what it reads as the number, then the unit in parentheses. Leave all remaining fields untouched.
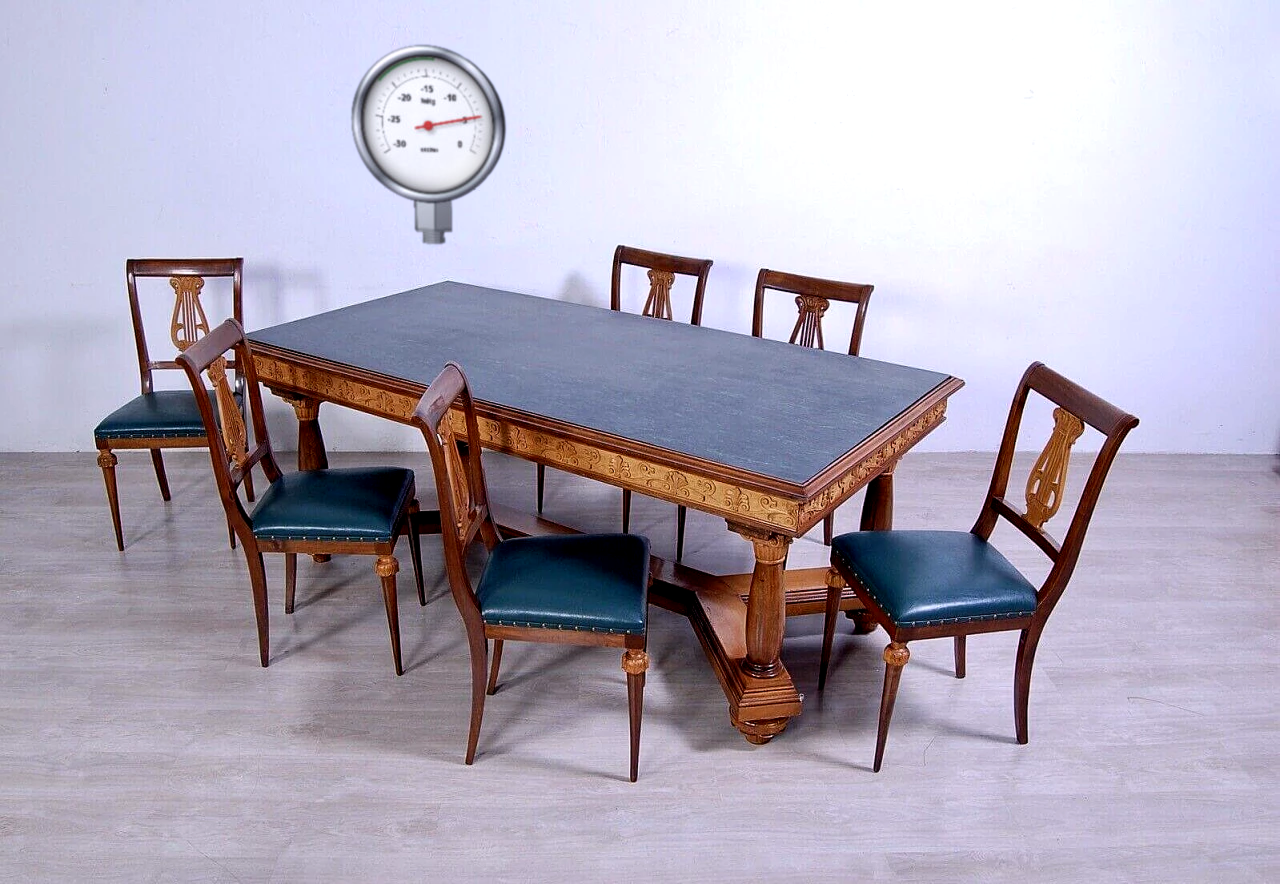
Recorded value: -5 (inHg)
